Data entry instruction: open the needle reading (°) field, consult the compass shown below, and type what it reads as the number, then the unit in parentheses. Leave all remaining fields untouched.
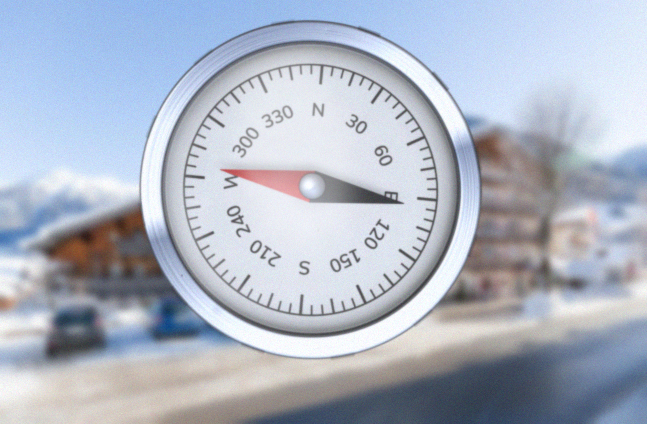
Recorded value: 275 (°)
